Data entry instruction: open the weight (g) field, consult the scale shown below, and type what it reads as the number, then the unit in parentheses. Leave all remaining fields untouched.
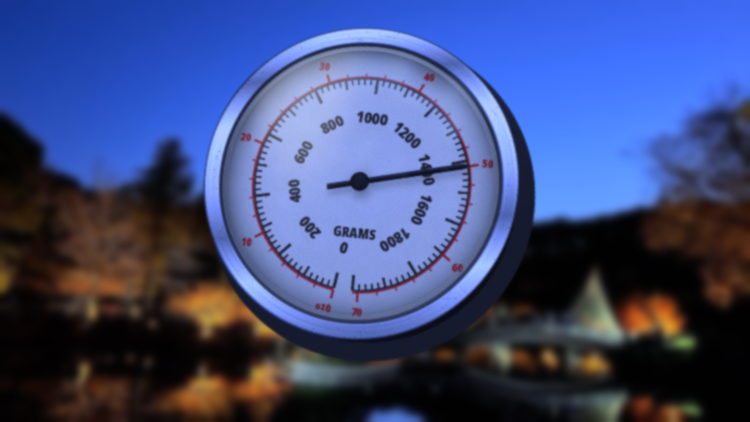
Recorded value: 1420 (g)
